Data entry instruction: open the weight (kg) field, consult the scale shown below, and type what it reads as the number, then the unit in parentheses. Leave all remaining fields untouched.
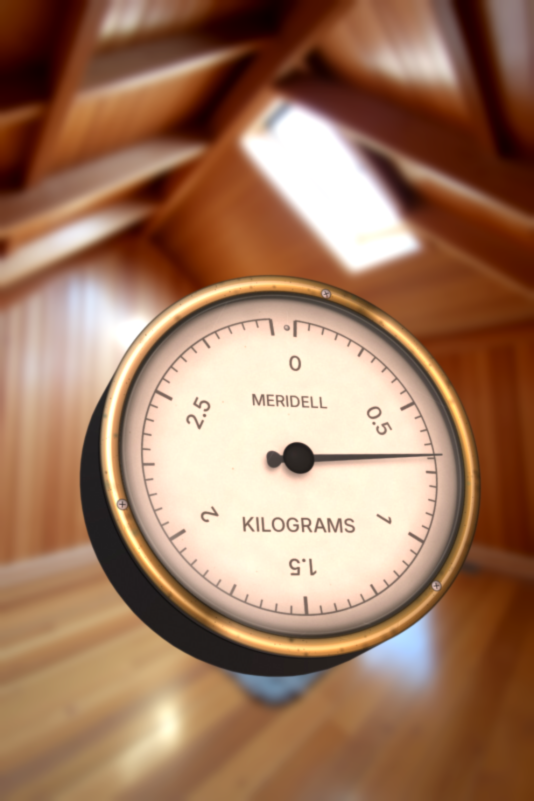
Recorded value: 0.7 (kg)
